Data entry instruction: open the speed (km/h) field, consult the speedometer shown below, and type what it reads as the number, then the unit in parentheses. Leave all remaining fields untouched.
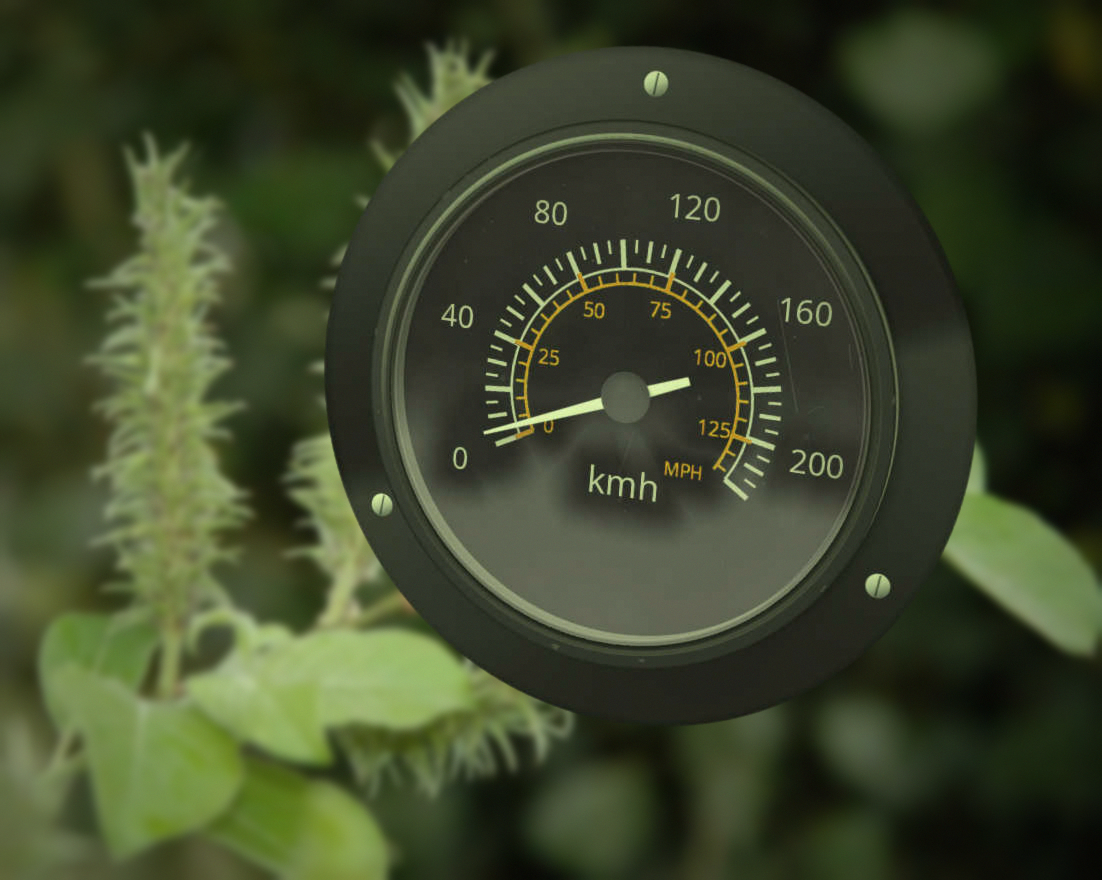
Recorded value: 5 (km/h)
